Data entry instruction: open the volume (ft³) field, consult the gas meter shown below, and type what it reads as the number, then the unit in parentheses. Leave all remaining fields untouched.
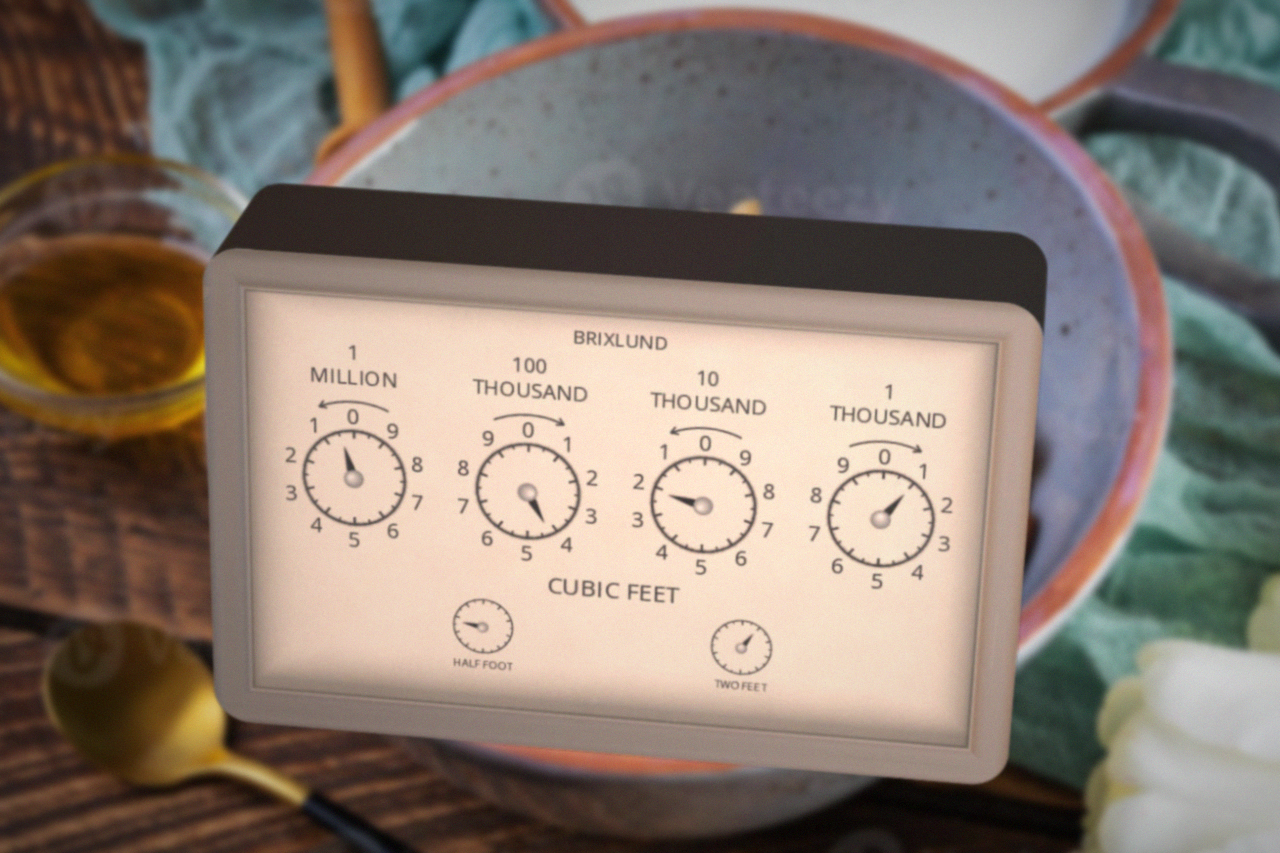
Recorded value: 42100 (ft³)
